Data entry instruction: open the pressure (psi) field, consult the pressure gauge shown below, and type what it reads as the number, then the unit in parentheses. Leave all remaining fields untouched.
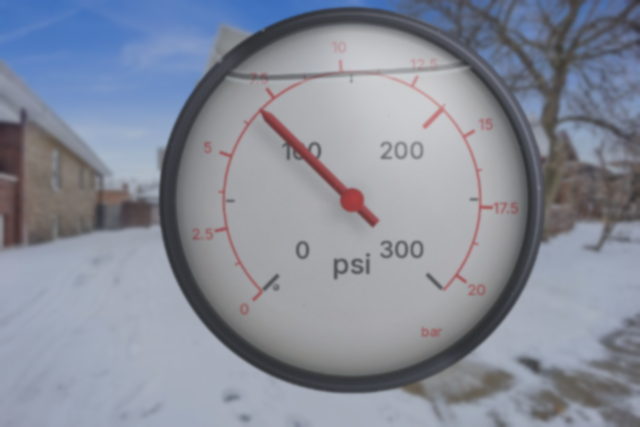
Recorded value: 100 (psi)
